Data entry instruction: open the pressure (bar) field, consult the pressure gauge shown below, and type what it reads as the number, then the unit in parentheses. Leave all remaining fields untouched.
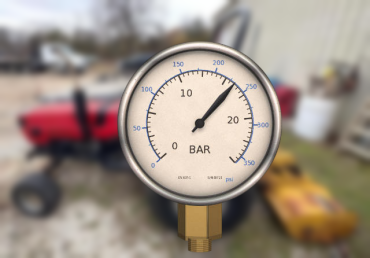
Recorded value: 16 (bar)
